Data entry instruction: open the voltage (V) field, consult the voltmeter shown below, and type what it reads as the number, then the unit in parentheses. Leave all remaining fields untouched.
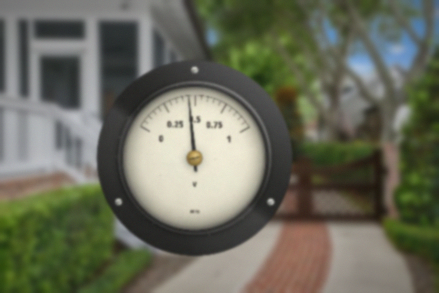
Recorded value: 0.45 (V)
